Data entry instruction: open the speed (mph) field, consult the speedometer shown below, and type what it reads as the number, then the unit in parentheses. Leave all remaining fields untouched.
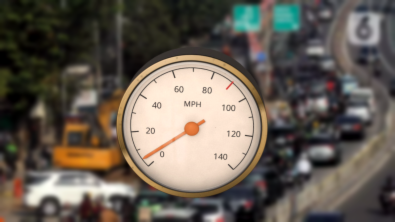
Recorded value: 5 (mph)
